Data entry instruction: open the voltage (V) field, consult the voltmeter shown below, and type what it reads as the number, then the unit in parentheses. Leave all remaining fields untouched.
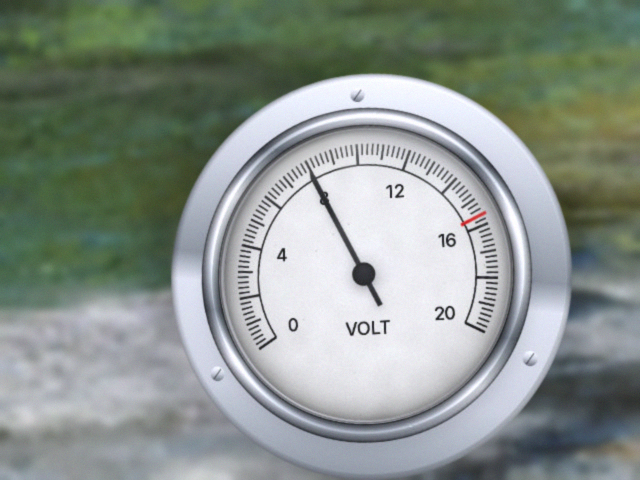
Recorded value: 8 (V)
